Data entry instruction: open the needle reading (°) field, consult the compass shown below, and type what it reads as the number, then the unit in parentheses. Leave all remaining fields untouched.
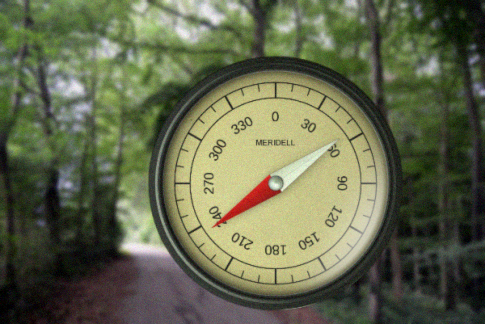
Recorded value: 235 (°)
